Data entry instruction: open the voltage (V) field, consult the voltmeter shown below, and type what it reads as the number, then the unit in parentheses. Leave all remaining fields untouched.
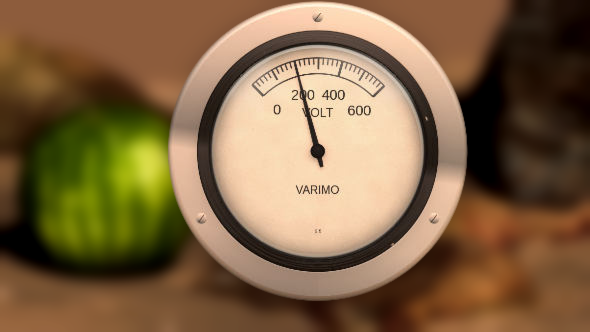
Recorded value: 200 (V)
